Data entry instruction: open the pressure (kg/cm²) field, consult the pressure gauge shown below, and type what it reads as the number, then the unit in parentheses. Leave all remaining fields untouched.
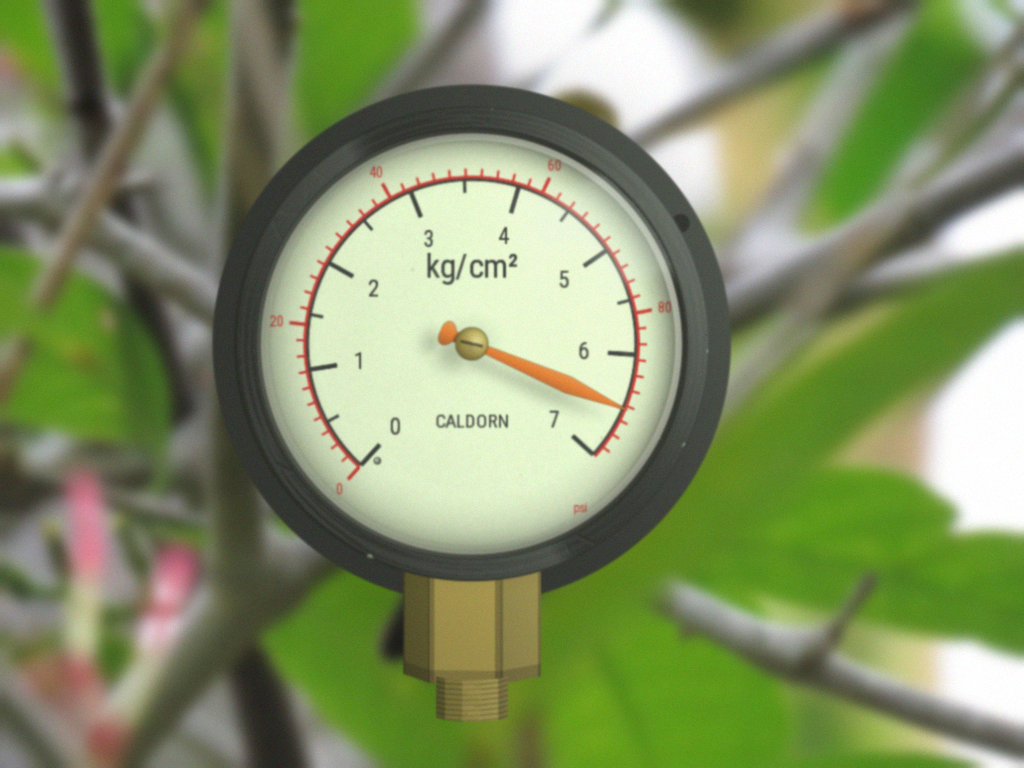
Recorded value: 6.5 (kg/cm²)
